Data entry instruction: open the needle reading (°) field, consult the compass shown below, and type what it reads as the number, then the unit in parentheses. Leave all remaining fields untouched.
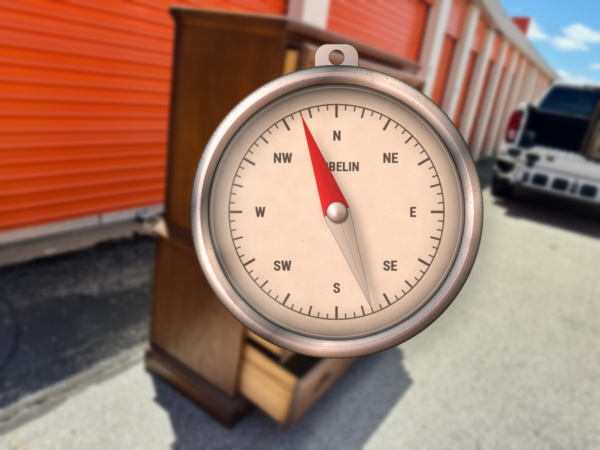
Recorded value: 340 (°)
